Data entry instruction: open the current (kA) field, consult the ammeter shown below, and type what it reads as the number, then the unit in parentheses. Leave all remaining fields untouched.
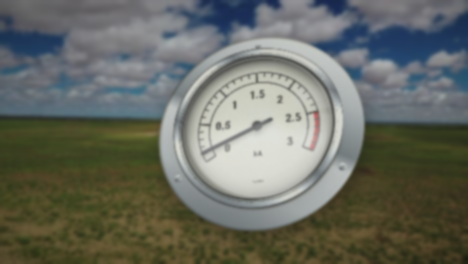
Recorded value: 0.1 (kA)
